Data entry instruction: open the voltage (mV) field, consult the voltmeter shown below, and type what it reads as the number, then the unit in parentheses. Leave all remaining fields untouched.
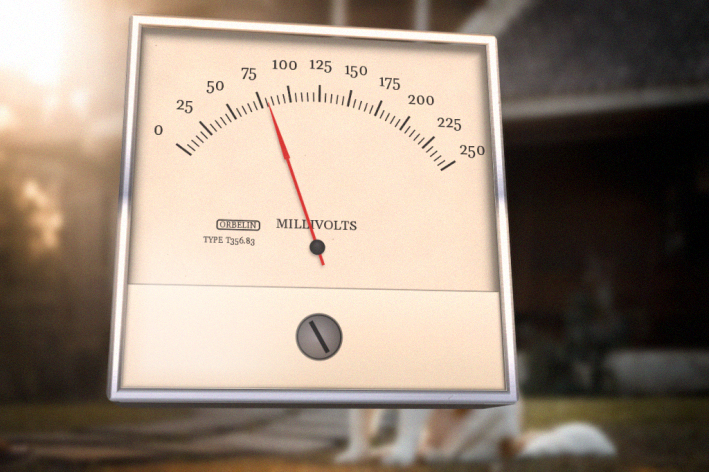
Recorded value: 80 (mV)
